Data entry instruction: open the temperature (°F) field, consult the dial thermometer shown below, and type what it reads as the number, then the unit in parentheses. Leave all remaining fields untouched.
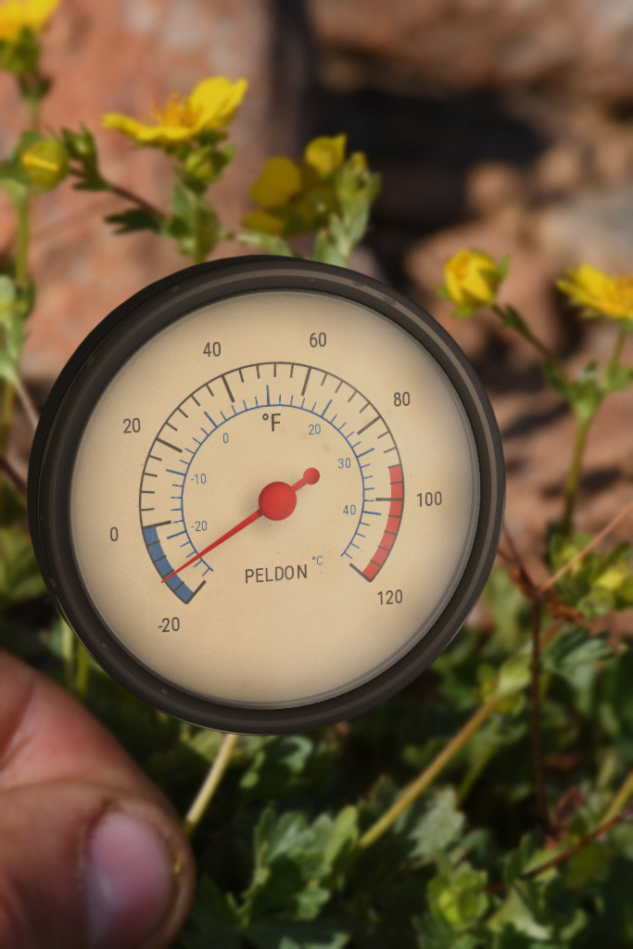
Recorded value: -12 (°F)
